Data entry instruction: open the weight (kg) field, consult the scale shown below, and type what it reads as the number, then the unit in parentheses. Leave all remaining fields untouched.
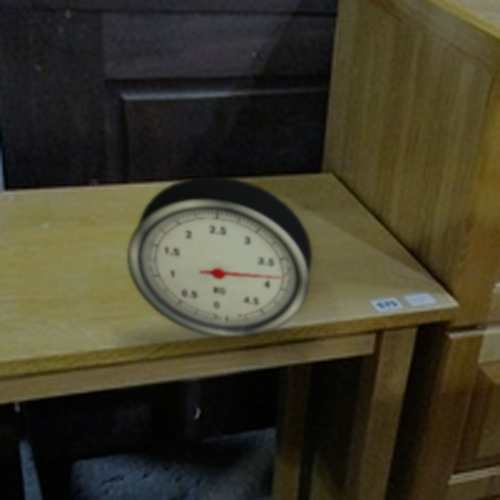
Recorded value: 3.75 (kg)
